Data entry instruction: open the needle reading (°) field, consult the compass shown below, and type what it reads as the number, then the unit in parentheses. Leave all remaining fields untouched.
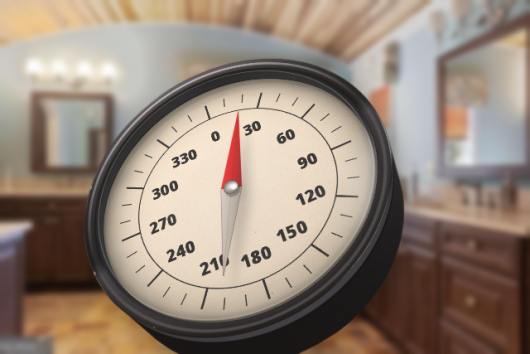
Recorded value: 20 (°)
